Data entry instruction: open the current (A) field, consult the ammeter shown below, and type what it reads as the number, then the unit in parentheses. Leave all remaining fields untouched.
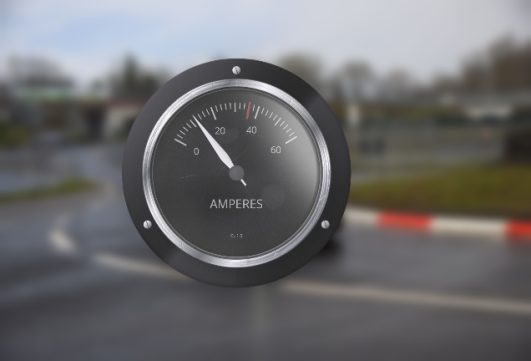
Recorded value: 12 (A)
